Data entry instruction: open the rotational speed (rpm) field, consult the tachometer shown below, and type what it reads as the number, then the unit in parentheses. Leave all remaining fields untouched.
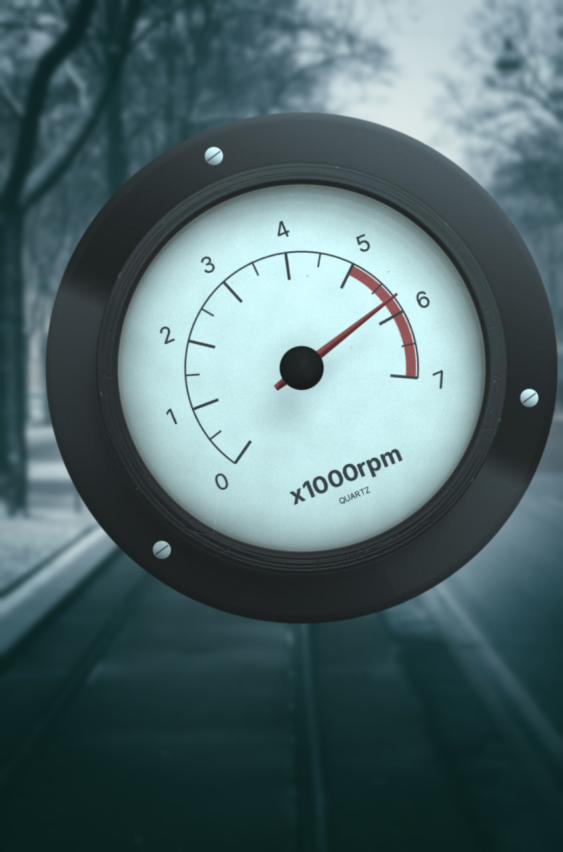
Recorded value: 5750 (rpm)
